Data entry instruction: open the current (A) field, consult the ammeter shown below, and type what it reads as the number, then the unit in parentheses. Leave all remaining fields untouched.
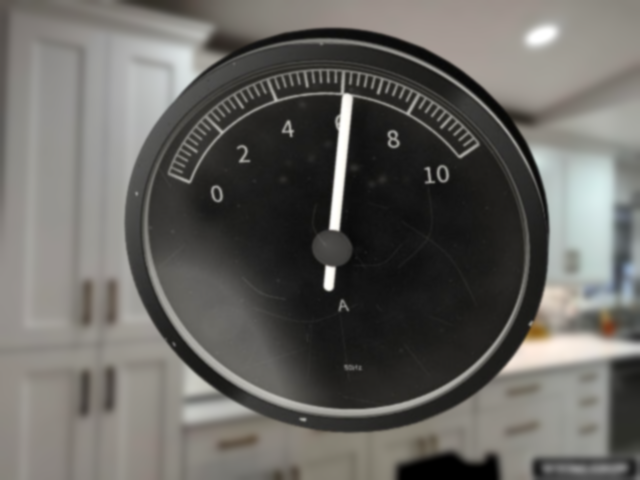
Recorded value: 6.2 (A)
